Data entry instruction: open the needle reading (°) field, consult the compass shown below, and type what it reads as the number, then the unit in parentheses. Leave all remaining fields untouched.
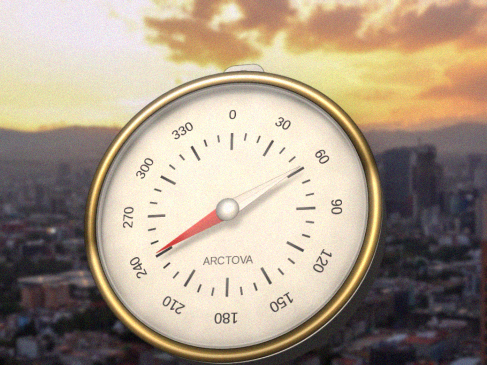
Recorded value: 240 (°)
